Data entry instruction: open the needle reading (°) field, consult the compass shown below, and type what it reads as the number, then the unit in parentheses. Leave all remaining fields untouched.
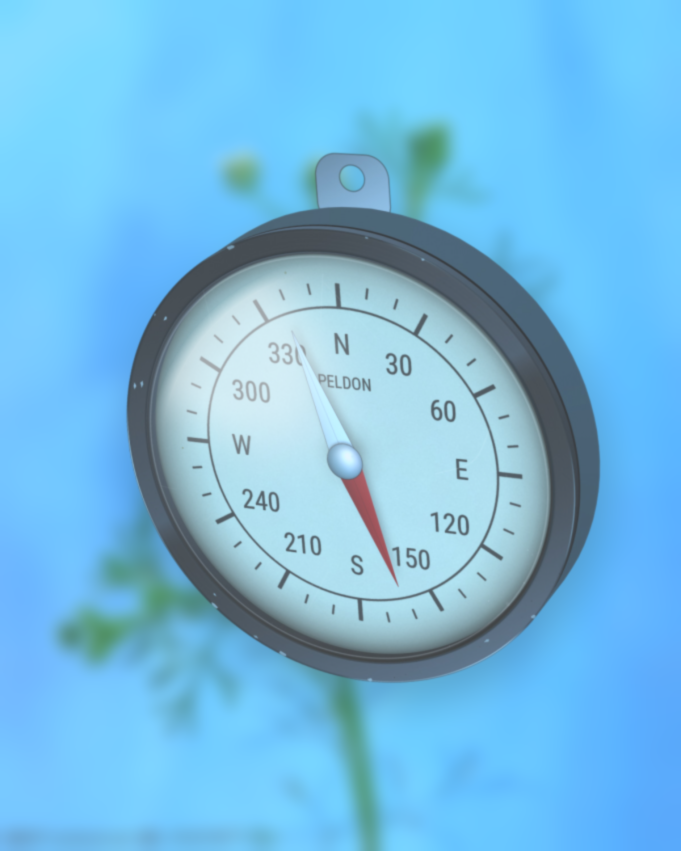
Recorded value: 160 (°)
